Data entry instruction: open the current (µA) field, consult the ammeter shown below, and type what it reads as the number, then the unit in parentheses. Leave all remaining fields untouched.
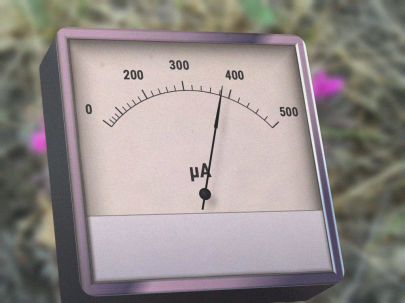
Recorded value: 380 (µA)
